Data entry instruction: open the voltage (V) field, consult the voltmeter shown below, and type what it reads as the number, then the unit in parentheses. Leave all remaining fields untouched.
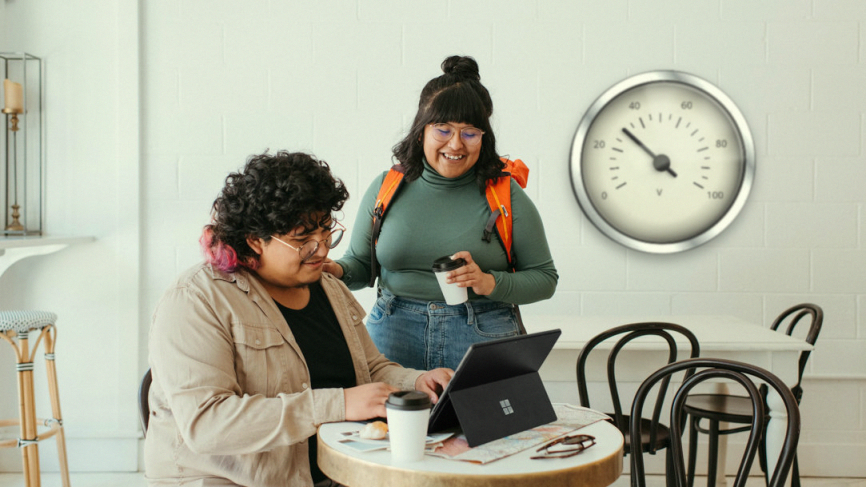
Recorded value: 30 (V)
